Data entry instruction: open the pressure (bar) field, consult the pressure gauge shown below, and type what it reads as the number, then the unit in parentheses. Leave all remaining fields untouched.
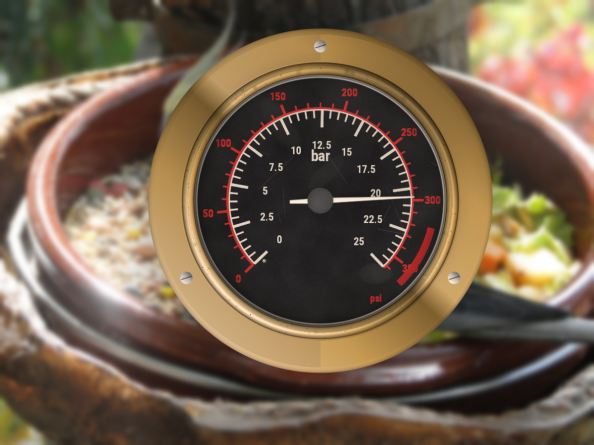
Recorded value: 20.5 (bar)
